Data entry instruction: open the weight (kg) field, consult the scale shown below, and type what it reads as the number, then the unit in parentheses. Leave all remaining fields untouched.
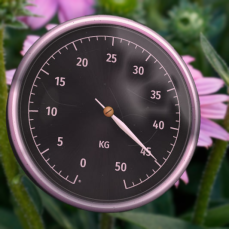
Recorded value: 45 (kg)
